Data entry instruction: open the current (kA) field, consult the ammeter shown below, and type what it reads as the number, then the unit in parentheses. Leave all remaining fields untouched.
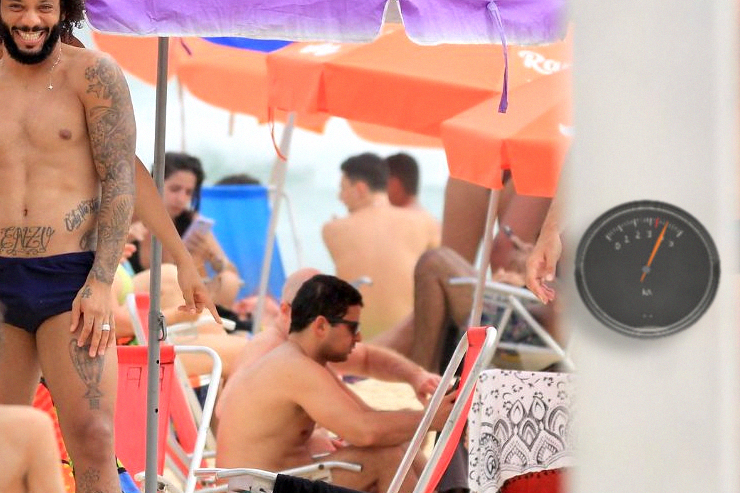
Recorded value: 4 (kA)
